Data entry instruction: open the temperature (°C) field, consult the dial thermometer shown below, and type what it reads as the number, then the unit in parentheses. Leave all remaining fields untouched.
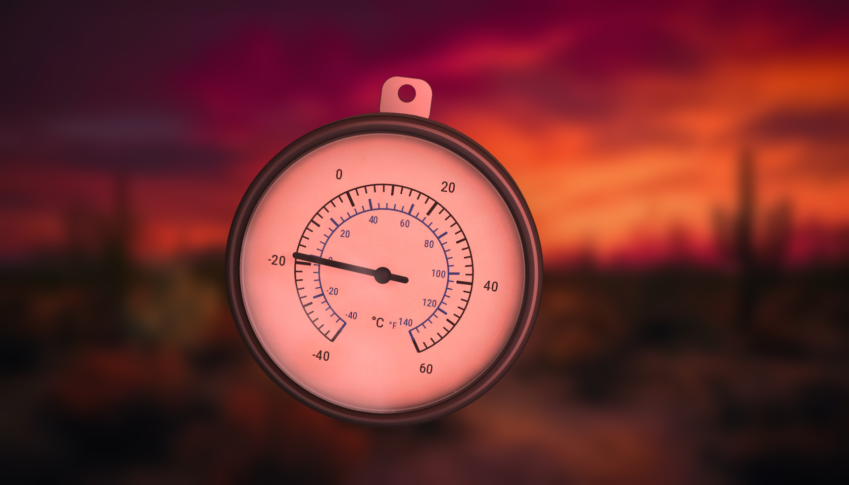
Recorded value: -18 (°C)
